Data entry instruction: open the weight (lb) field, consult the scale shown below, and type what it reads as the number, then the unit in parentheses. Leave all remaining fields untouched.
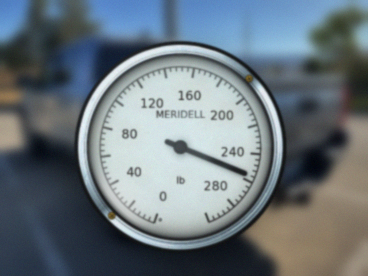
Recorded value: 256 (lb)
